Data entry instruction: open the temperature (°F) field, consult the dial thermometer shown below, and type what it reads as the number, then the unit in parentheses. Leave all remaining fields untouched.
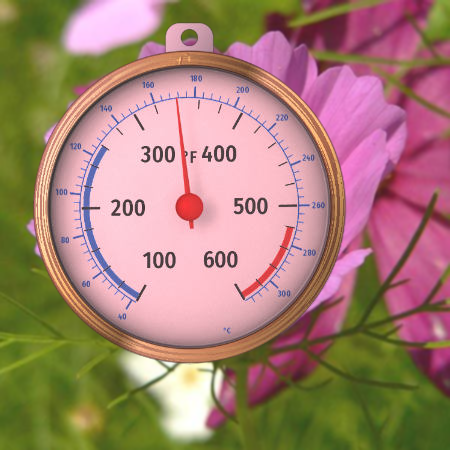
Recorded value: 340 (°F)
